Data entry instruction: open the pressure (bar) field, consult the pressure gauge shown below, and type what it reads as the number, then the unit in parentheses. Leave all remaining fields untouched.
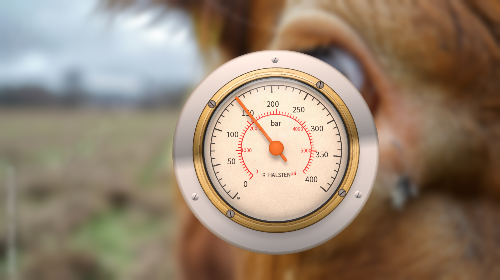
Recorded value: 150 (bar)
